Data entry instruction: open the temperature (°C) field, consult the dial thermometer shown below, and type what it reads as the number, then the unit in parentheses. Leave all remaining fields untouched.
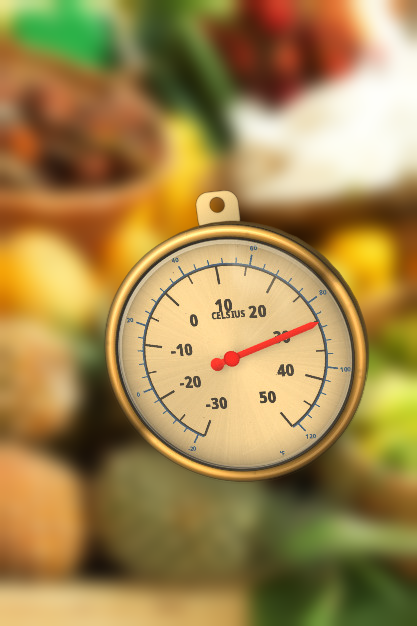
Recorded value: 30 (°C)
